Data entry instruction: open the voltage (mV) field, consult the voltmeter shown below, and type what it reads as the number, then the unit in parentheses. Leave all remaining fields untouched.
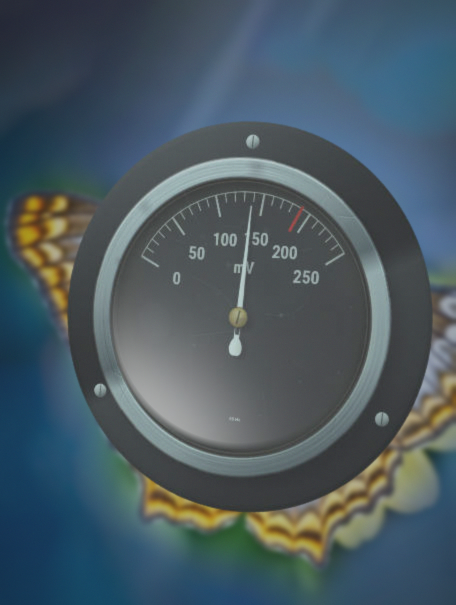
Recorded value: 140 (mV)
